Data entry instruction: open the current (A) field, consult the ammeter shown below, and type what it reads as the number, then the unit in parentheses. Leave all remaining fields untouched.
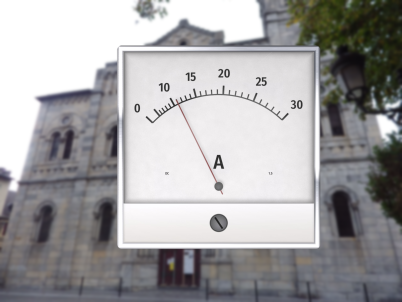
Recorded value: 11 (A)
